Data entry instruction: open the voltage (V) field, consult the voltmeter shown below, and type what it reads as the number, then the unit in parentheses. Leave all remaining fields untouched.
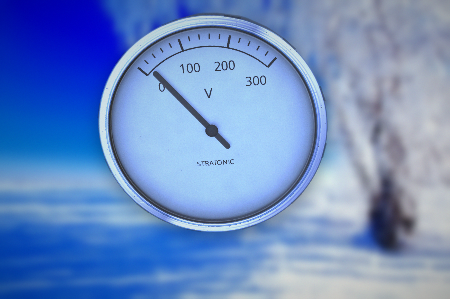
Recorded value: 20 (V)
